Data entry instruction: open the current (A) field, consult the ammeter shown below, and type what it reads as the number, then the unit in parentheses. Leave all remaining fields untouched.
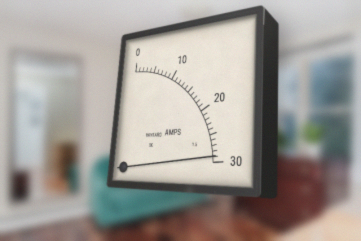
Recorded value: 29 (A)
